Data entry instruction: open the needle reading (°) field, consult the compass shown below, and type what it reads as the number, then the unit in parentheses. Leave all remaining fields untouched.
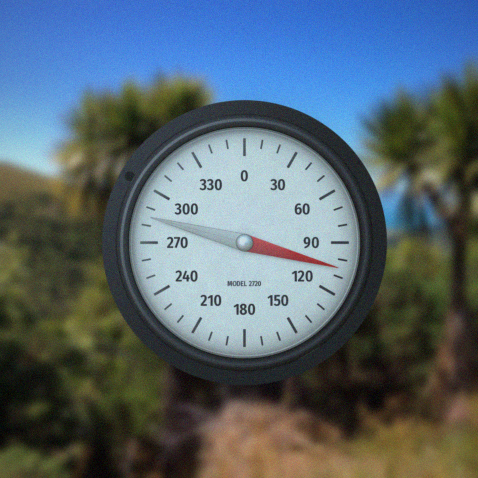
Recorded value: 105 (°)
